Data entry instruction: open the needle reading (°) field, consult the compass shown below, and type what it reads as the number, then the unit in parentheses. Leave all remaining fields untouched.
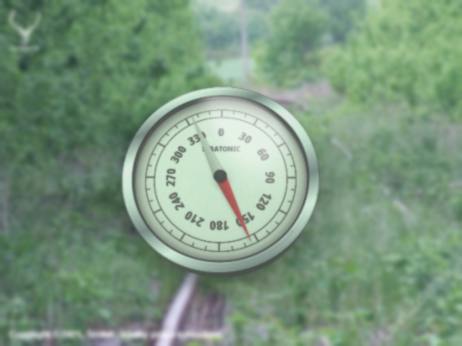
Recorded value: 155 (°)
